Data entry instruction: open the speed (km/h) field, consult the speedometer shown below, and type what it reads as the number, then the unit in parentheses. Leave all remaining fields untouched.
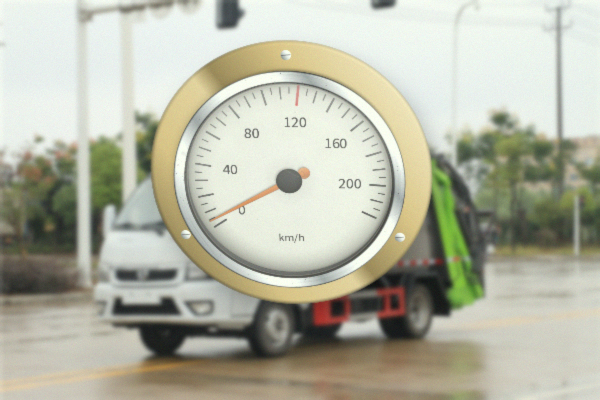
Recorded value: 5 (km/h)
